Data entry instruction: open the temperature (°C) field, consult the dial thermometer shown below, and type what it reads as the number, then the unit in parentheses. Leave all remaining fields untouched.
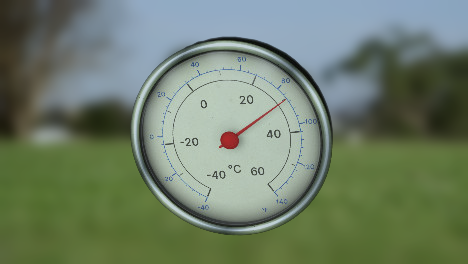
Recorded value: 30 (°C)
